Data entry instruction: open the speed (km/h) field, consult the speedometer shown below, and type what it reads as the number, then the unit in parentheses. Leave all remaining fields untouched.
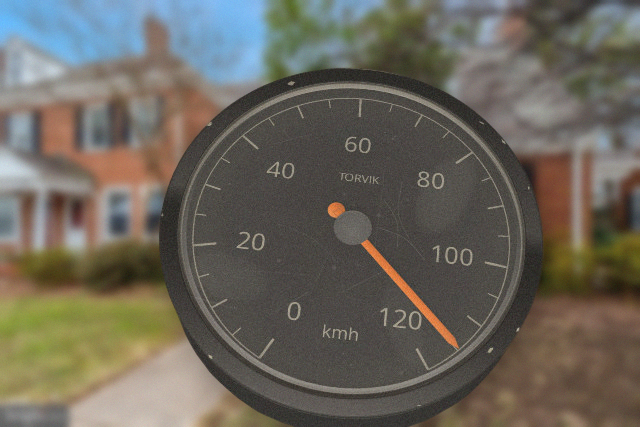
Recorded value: 115 (km/h)
